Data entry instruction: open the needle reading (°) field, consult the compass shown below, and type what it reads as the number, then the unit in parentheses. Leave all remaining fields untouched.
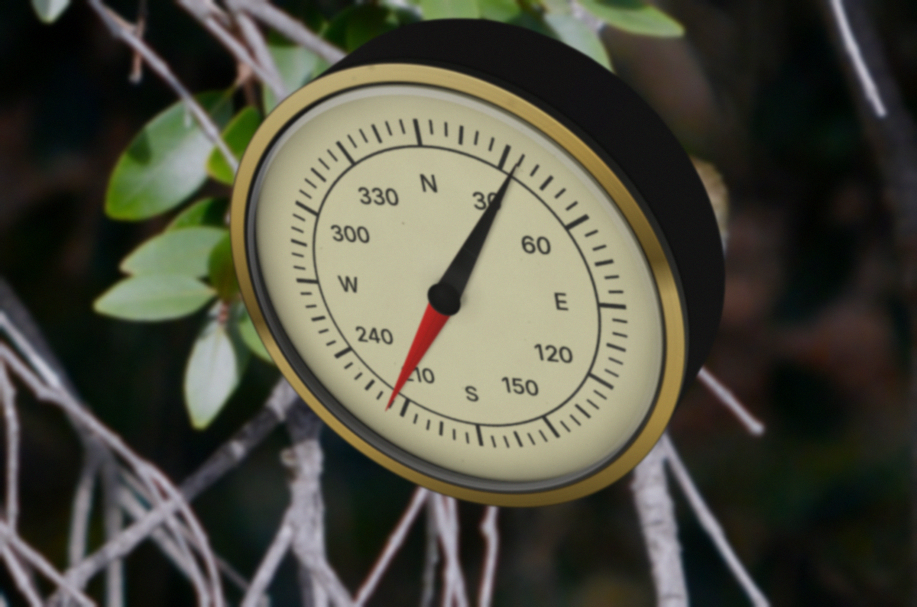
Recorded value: 215 (°)
